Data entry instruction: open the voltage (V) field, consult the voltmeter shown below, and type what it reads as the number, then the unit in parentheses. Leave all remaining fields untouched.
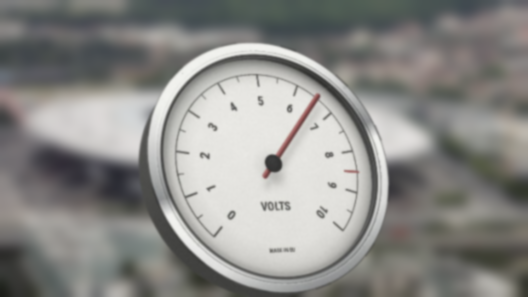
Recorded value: 6.5 (V)
